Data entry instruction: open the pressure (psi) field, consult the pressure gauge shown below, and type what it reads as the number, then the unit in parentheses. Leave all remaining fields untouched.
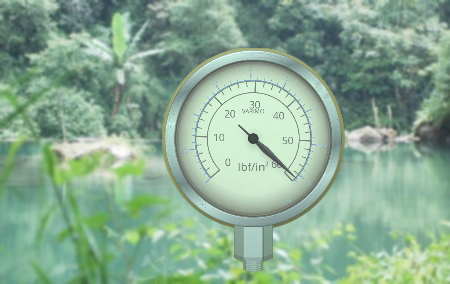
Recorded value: 59 (psi)
